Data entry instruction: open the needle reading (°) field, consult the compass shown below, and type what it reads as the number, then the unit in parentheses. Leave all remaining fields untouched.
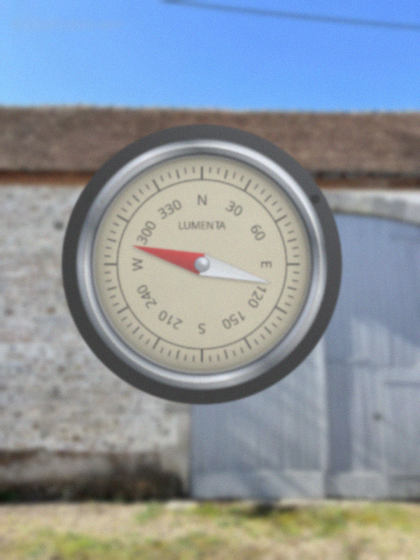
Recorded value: 285 (°)
